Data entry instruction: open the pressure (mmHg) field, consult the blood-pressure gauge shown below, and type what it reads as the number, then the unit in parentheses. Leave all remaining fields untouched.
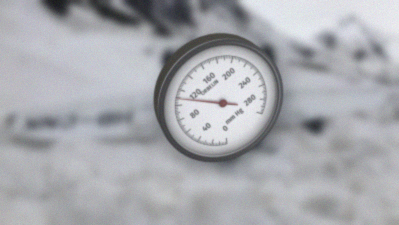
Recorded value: 110 (mmHg)
